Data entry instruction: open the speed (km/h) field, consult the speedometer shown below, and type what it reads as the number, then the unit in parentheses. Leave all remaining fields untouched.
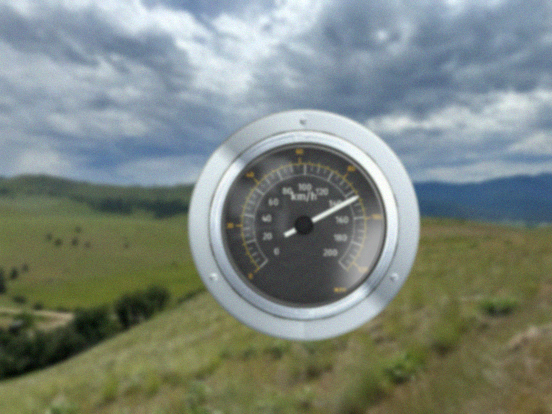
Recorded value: 145 (km/h)
